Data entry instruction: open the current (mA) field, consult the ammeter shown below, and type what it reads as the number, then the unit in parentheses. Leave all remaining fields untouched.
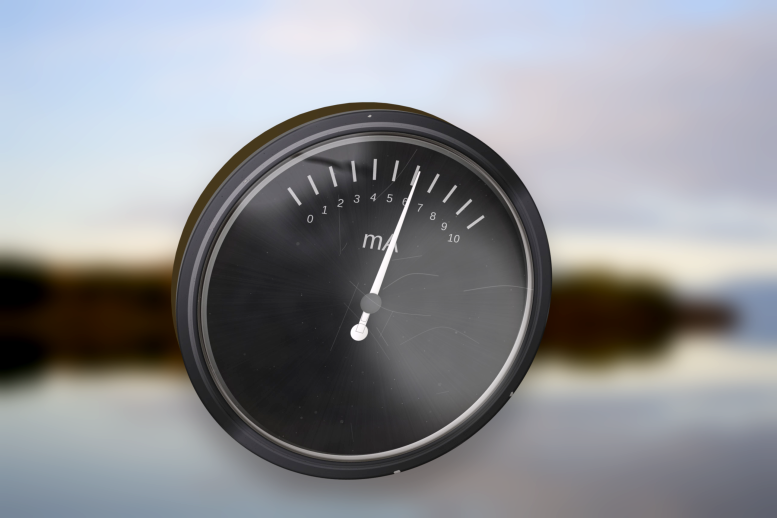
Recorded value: 6 (mA)
